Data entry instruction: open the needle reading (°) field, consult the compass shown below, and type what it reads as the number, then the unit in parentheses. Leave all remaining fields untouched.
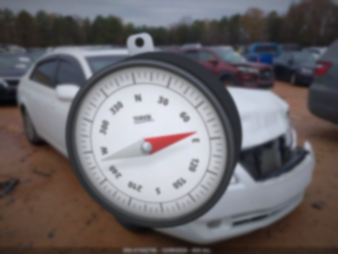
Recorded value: 80 (°)
